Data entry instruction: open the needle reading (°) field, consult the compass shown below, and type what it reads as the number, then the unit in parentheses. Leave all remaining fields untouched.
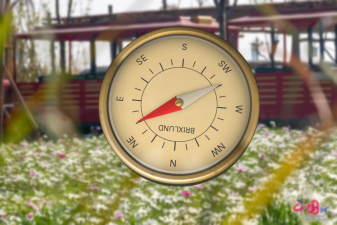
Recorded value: 60 (°)
